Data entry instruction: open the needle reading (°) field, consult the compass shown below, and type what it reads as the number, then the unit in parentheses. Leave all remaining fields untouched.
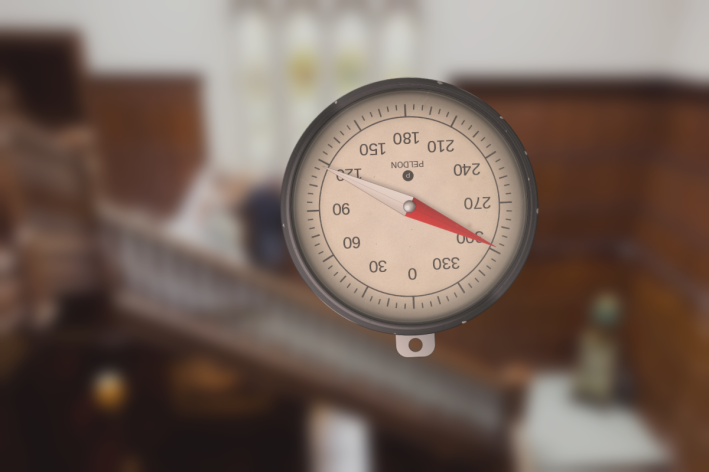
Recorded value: 297.5 (°)
